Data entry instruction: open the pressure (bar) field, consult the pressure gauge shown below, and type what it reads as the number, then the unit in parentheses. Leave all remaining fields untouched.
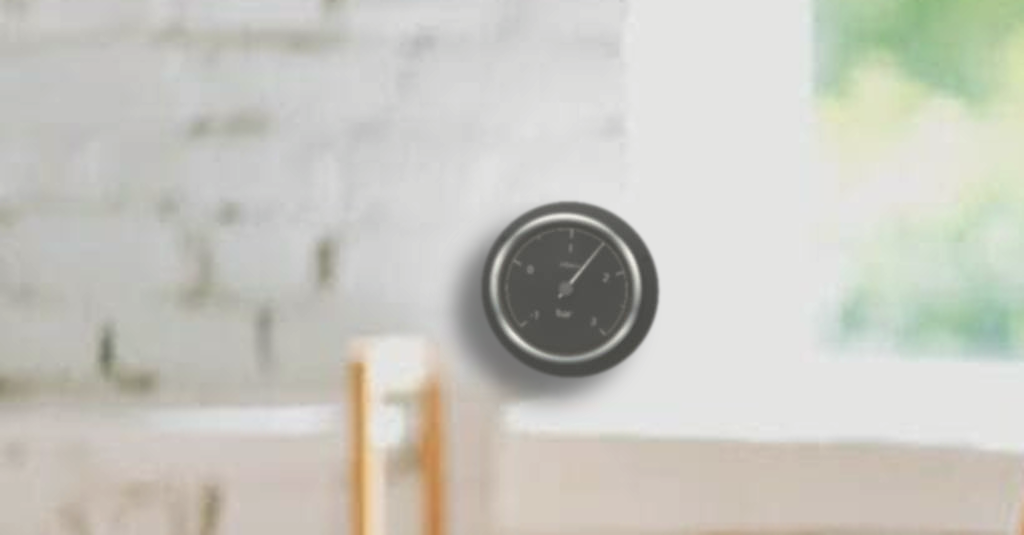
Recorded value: 1.5 (bar)
